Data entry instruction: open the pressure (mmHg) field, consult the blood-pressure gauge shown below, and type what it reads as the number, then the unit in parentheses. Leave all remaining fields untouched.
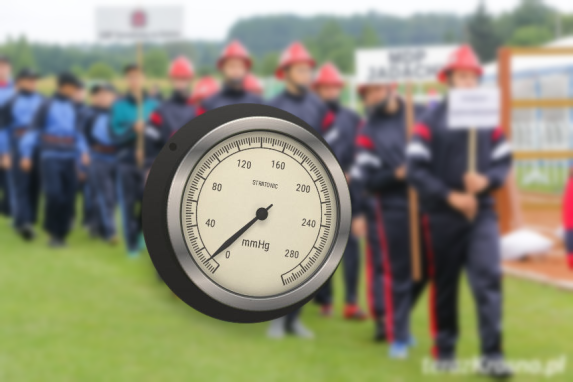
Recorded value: 10 (mmHg)
